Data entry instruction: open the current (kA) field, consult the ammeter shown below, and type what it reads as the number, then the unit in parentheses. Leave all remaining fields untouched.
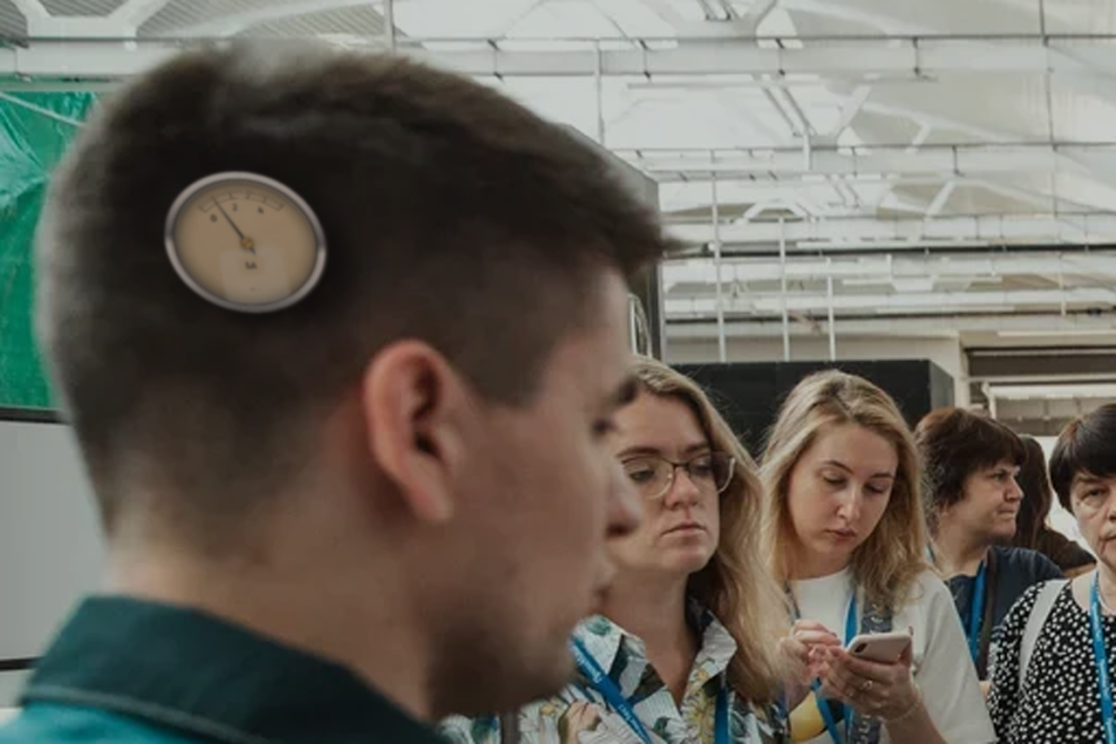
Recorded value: 1 (kA)
